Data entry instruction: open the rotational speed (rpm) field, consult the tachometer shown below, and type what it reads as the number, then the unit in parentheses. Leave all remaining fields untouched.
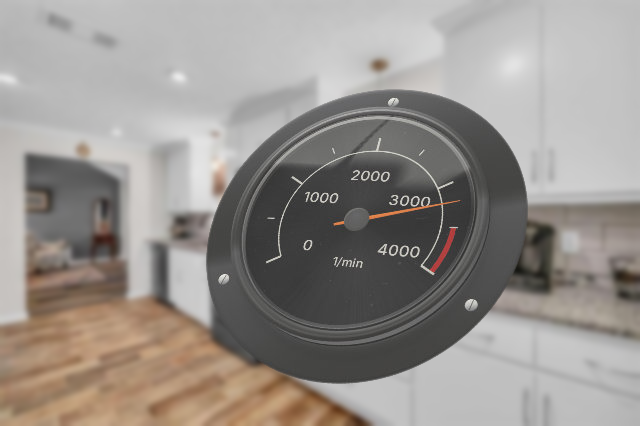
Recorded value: 3250 (rpm)
